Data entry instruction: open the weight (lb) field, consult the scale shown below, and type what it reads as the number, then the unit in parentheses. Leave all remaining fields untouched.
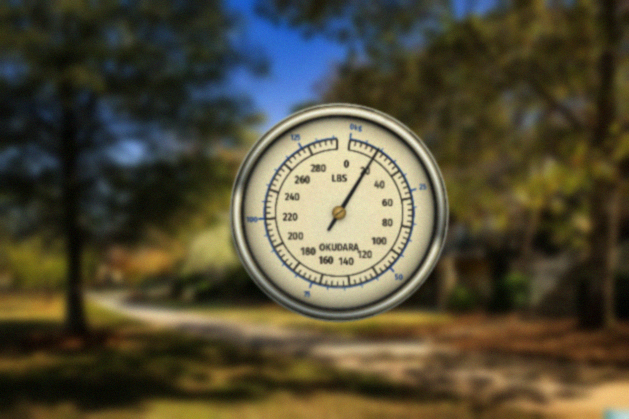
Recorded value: 20 (lb)
